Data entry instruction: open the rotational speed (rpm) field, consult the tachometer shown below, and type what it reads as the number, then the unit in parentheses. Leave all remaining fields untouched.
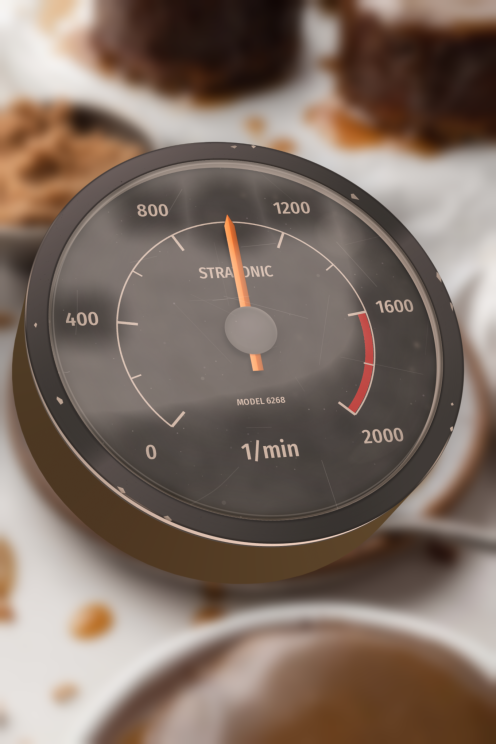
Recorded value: 1000 (rpm)
